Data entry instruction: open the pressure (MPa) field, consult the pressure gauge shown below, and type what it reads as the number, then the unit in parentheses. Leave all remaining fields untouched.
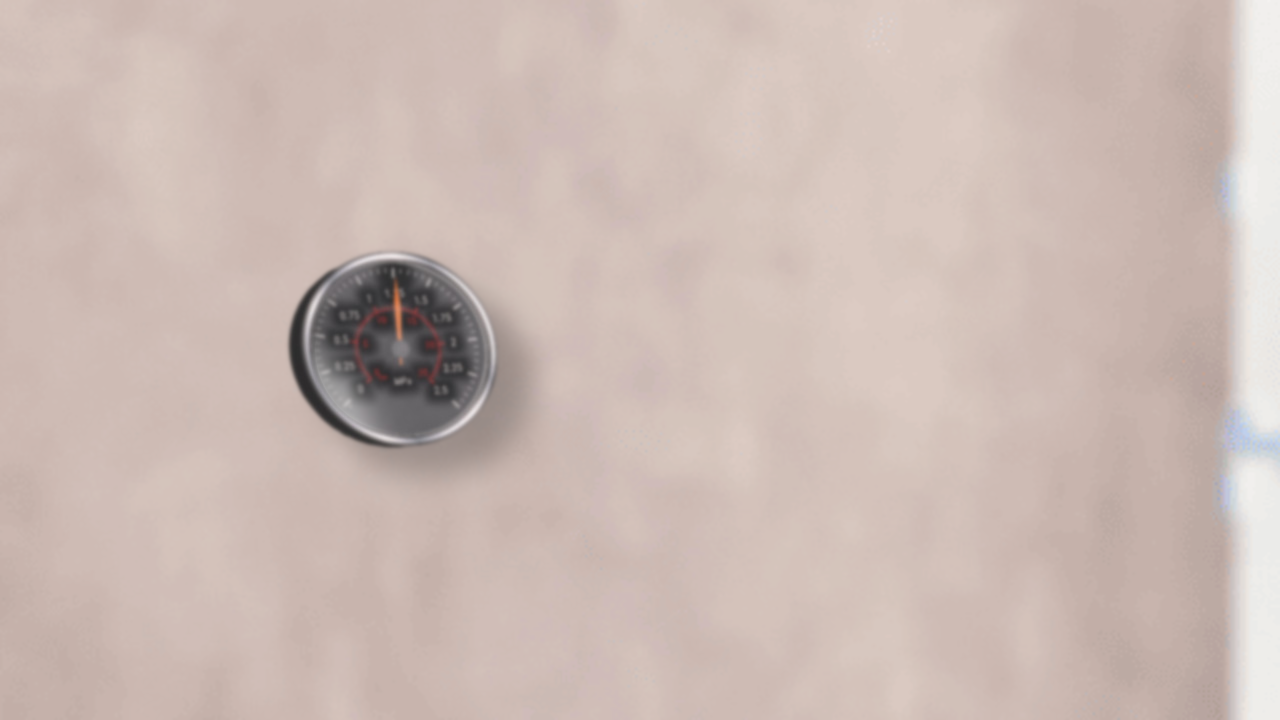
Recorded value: 1.25 (MPa)
